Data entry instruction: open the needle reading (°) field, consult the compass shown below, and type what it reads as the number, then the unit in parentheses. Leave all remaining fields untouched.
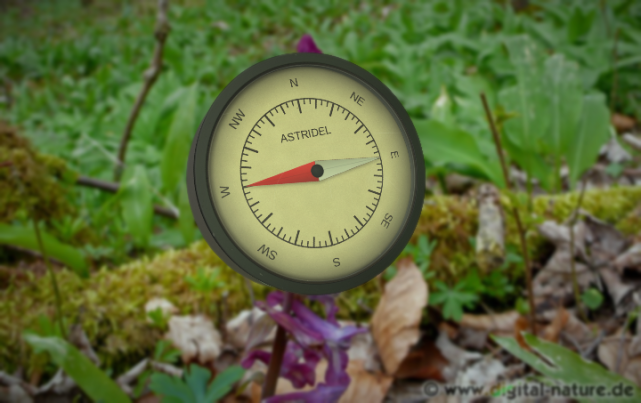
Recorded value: 270 (°)
